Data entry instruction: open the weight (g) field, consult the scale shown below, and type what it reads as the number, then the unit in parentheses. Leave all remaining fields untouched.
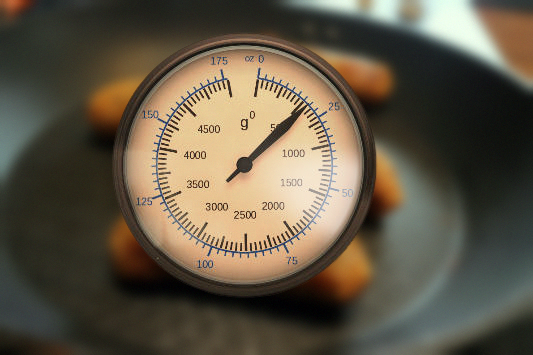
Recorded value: 550 (g)
